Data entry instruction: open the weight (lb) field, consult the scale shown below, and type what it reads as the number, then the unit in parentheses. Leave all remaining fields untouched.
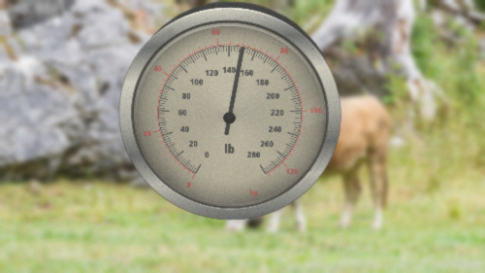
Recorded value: 150 (lb)
